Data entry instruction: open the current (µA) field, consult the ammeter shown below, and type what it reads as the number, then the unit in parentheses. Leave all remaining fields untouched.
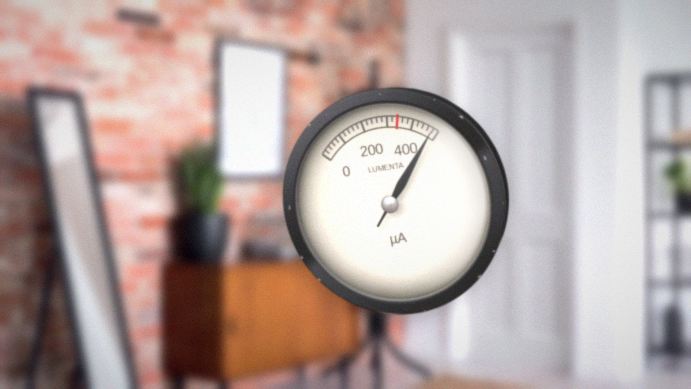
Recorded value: 480 (µA)
